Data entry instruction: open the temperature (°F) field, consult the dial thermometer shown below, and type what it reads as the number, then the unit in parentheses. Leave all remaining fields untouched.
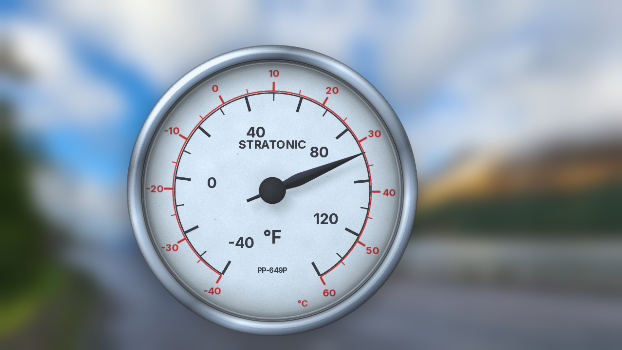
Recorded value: 90 (°F)
